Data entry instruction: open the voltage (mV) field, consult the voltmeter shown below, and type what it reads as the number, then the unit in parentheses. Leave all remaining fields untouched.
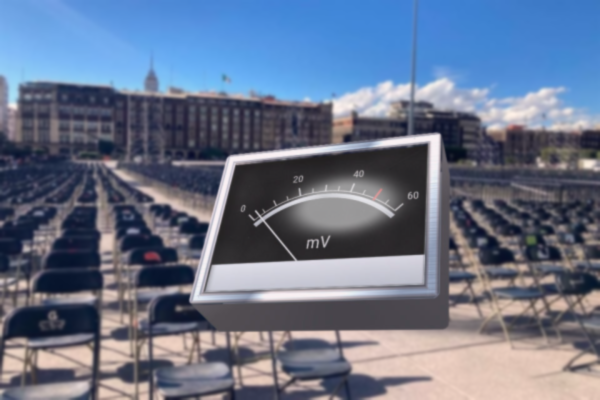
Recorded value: 2.5 (mV)
